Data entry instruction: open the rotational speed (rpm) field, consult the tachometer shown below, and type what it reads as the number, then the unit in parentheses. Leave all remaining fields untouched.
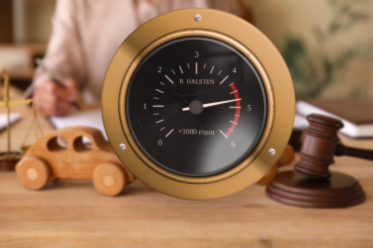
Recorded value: 4750 (rpm)
